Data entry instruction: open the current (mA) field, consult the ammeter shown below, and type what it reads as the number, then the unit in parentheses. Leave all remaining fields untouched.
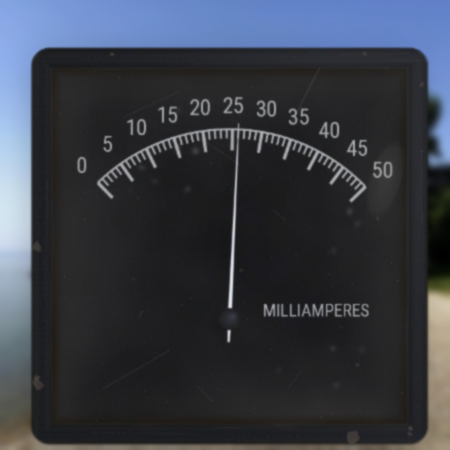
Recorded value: 26 (mA)
